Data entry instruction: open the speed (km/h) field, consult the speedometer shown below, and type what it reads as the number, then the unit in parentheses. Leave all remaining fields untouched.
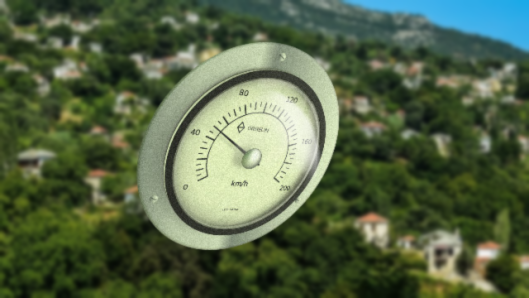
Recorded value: 50 (km/h)
